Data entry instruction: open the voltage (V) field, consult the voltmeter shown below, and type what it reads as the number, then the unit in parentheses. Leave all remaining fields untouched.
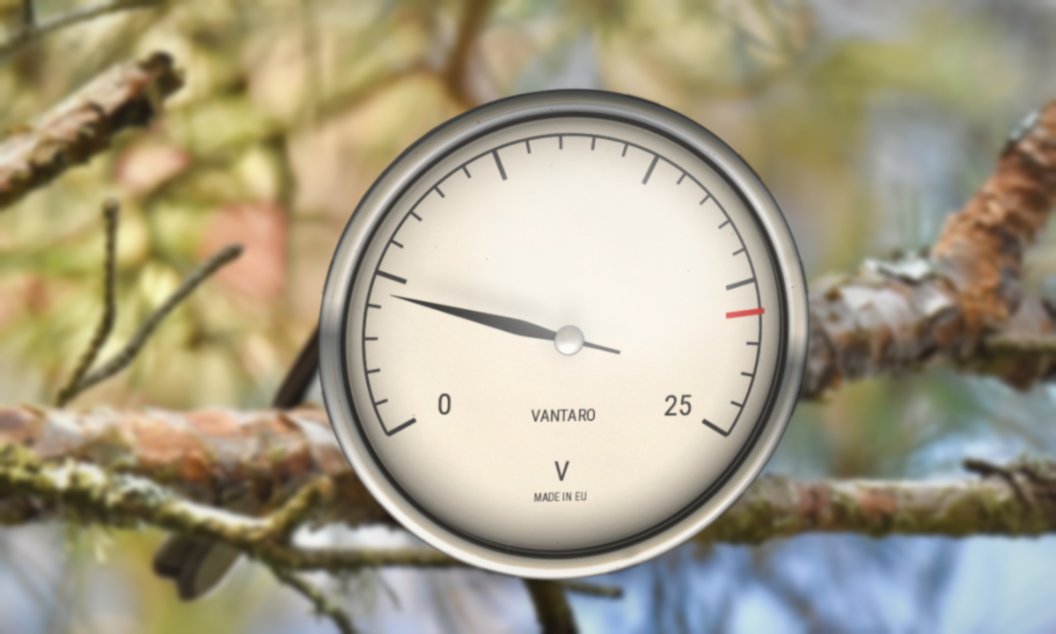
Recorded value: 4.5 (V)
